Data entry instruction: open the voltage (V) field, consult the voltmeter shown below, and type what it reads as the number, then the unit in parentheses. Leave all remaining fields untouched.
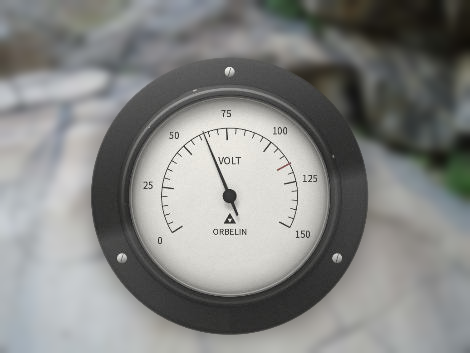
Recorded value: 62.5 (V)
